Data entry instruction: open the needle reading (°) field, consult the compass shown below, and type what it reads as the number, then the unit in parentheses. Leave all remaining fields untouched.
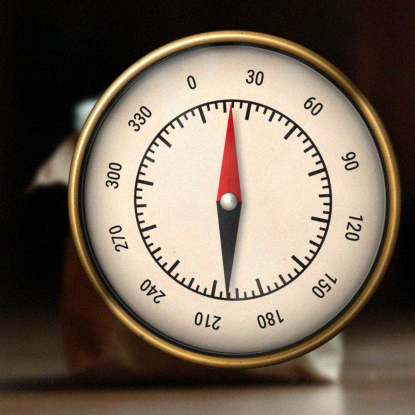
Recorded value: 20 (°)
